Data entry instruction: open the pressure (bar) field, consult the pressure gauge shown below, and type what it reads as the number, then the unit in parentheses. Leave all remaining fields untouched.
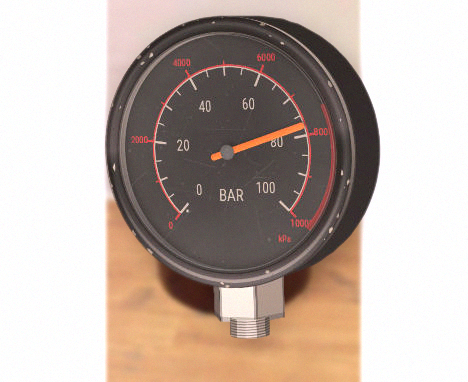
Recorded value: 77.5 (bar)
